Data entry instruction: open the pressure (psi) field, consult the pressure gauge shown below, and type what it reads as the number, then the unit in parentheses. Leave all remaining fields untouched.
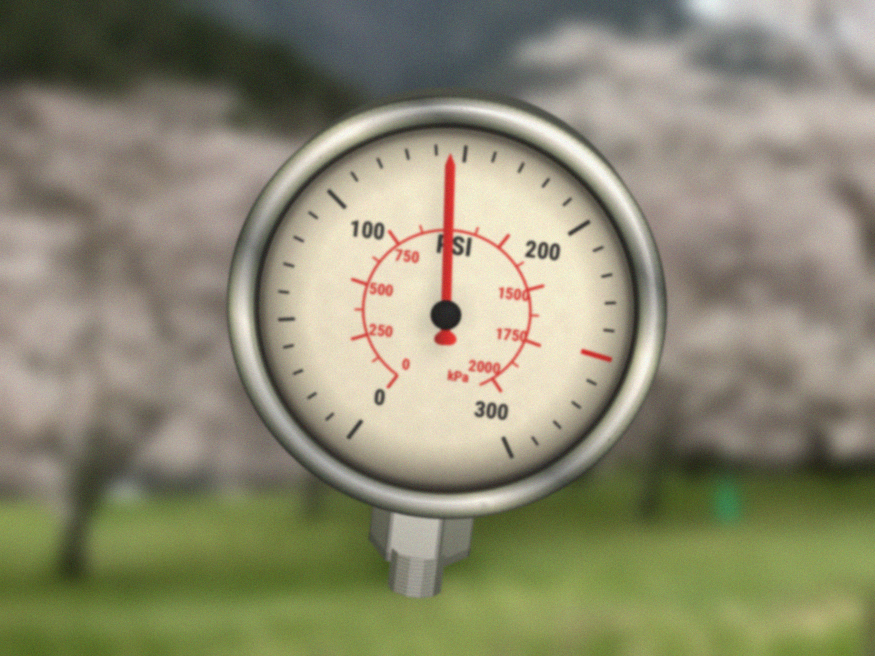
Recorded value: 145 (psi)
